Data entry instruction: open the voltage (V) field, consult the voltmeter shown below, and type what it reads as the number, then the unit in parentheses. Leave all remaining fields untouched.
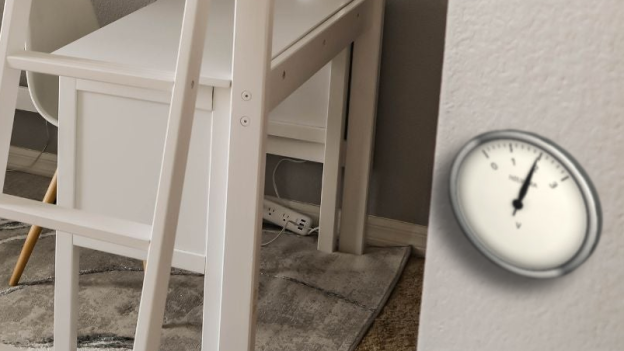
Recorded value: 2 (V)
